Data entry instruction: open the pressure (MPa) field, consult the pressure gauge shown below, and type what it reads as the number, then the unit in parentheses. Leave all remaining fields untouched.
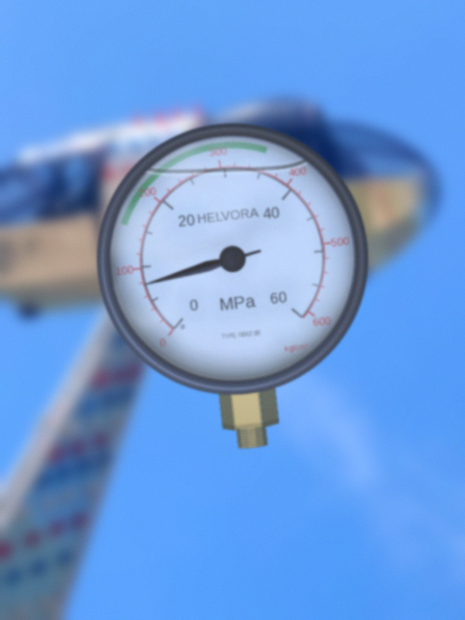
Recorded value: 7.5 (MPa)
